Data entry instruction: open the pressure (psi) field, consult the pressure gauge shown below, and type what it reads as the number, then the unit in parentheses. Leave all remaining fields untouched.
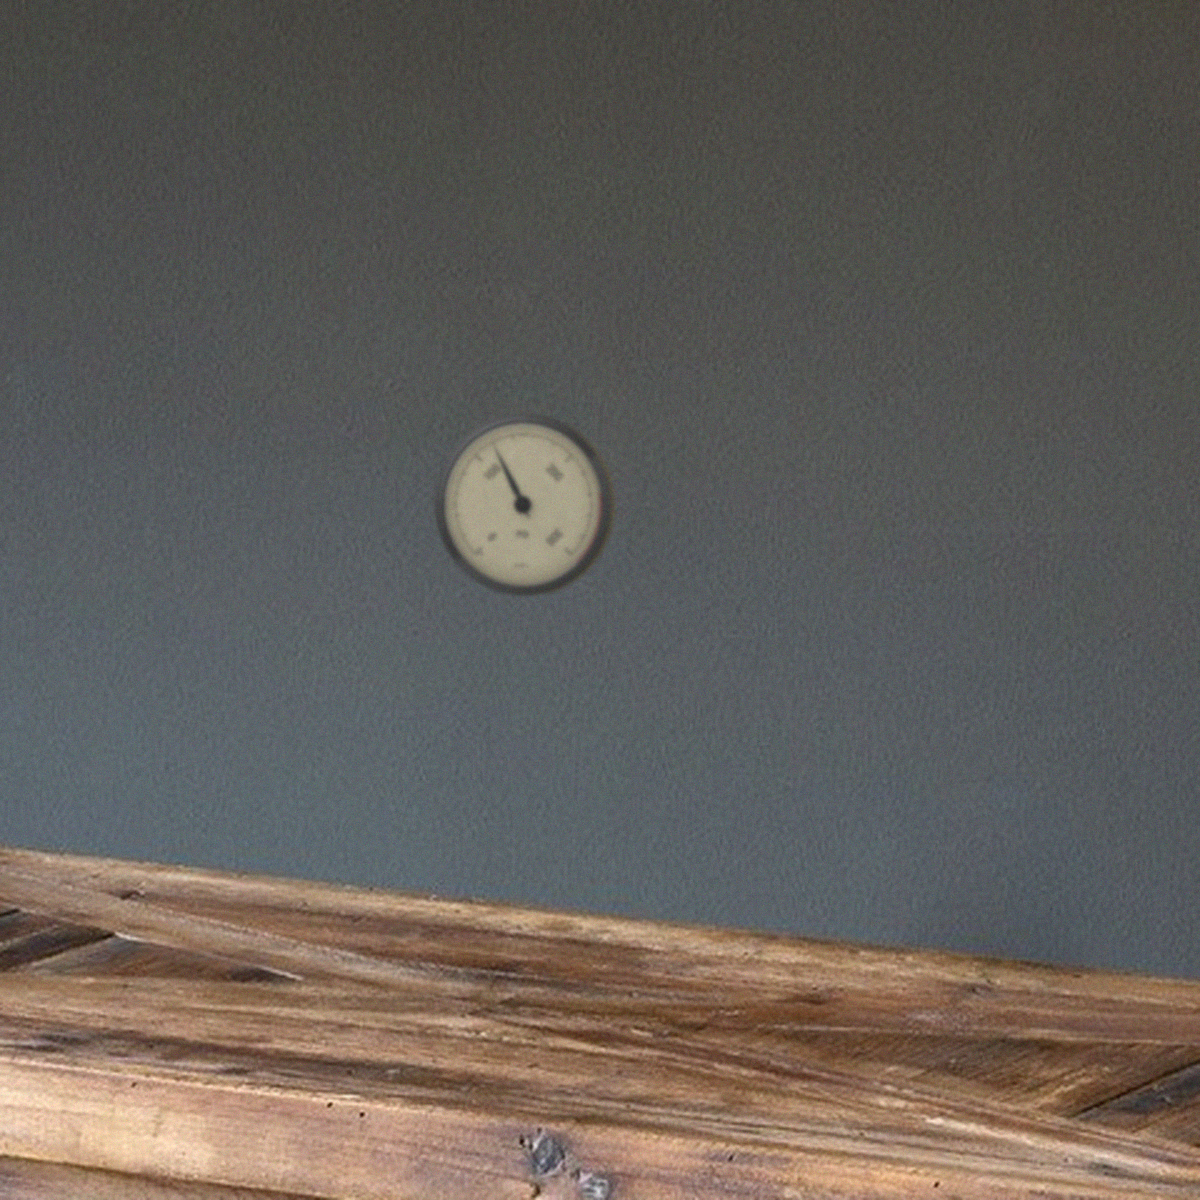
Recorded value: 120 (psi)
